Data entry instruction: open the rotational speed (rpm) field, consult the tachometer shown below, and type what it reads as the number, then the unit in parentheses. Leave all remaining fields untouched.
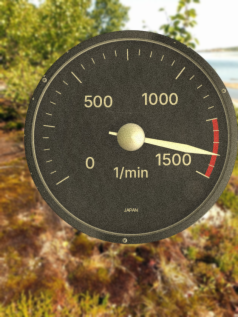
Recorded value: 1400 (rpm)
